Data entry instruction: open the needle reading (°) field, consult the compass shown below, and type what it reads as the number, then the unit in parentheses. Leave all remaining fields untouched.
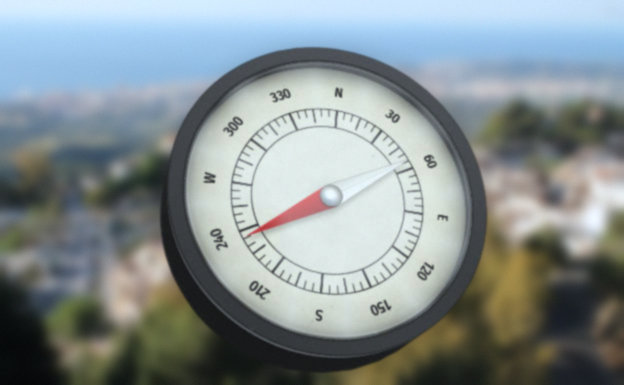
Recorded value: 235 (°)
